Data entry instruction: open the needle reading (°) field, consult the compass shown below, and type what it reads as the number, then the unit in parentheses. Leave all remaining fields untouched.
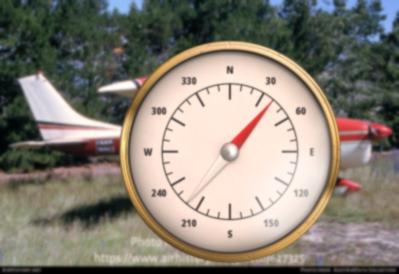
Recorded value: 40 (°)
